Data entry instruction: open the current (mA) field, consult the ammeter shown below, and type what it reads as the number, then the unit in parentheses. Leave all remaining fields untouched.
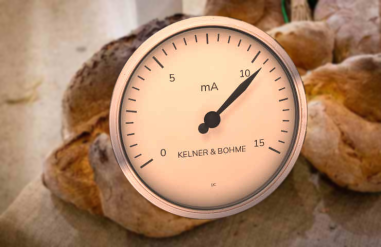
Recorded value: 10.5 (mA)
